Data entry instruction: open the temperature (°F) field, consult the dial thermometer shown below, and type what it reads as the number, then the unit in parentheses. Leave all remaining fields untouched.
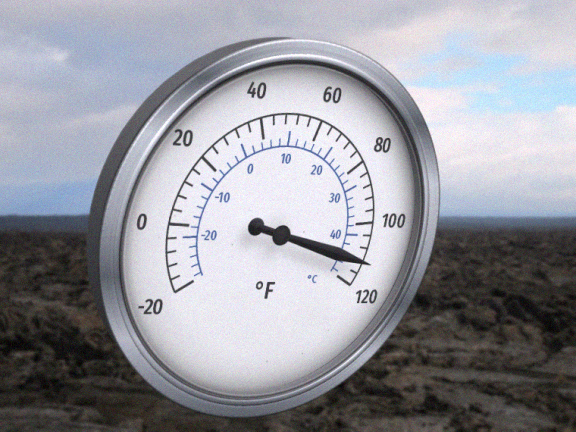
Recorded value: 112 (°F)
